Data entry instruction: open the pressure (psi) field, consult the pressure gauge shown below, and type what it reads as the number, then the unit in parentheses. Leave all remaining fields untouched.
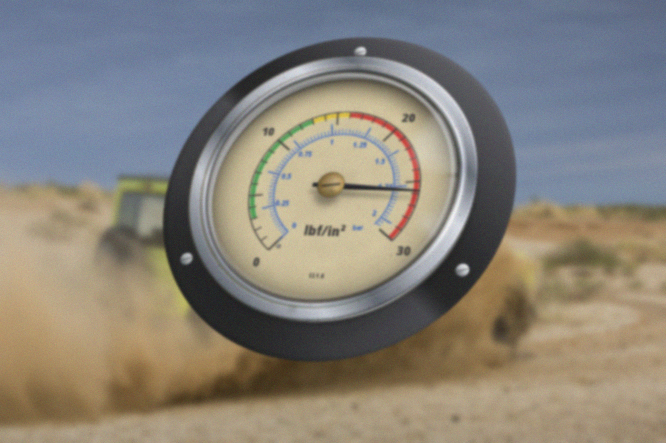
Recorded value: 26 (psi)
